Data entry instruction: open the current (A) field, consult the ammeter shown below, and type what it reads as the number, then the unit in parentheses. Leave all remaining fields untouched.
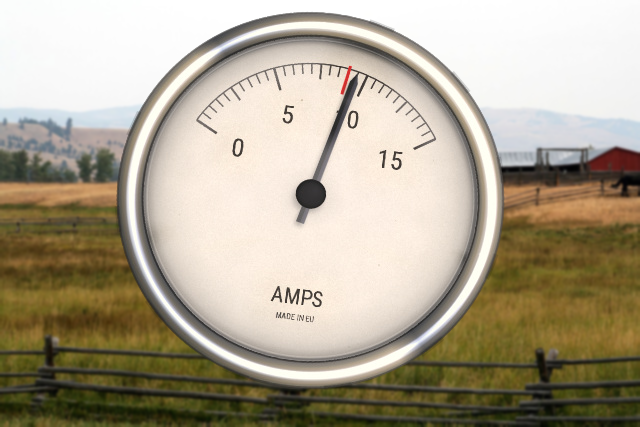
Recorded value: 9.5 (A)
